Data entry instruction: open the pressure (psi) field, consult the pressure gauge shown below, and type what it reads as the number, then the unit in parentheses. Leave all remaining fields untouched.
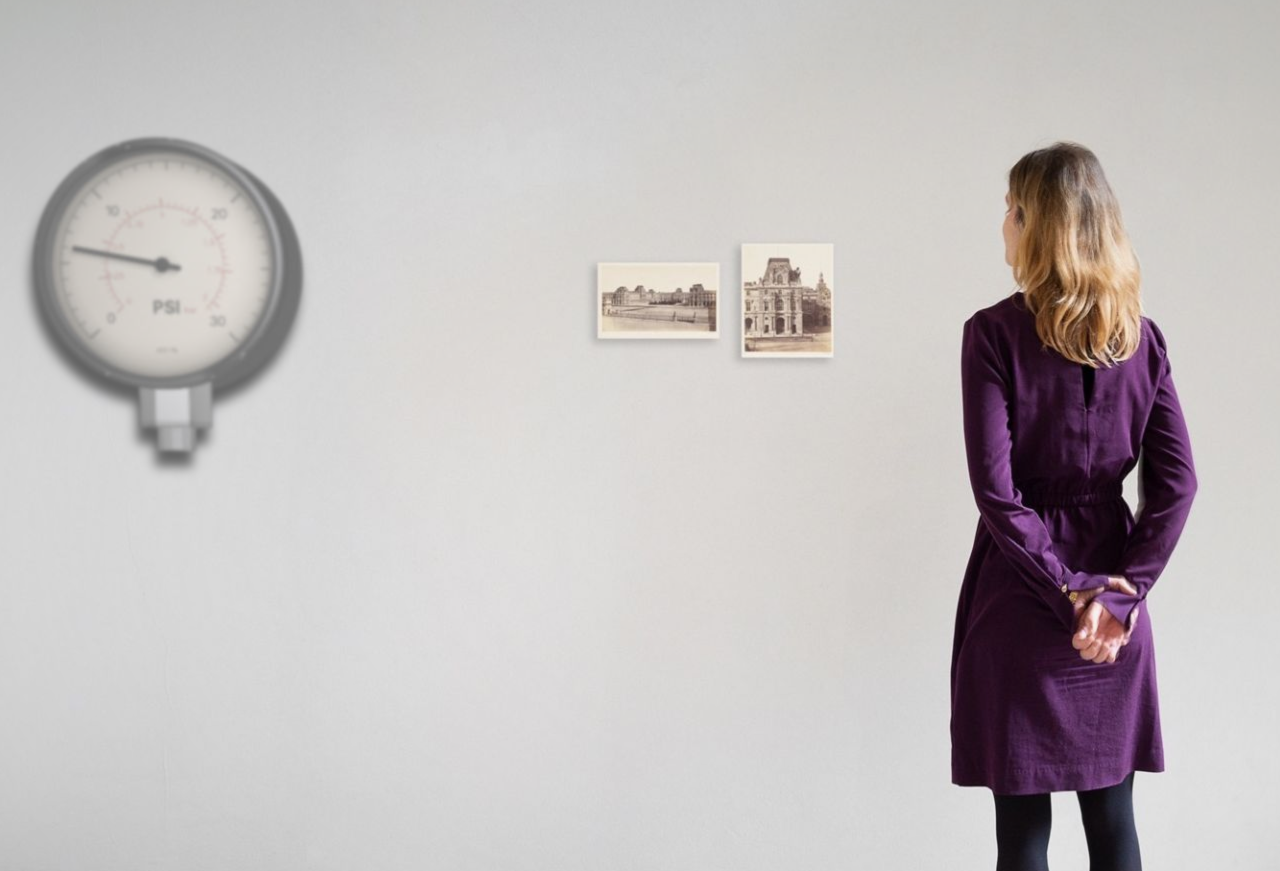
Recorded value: 6 (psi)
